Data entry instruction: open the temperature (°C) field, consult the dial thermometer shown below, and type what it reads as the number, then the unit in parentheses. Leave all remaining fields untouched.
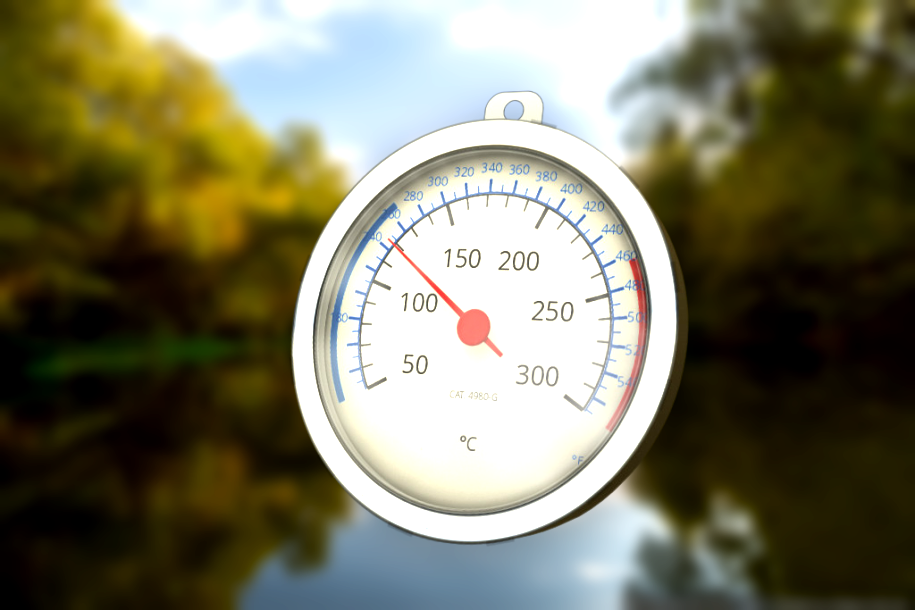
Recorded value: 120 (°C)
